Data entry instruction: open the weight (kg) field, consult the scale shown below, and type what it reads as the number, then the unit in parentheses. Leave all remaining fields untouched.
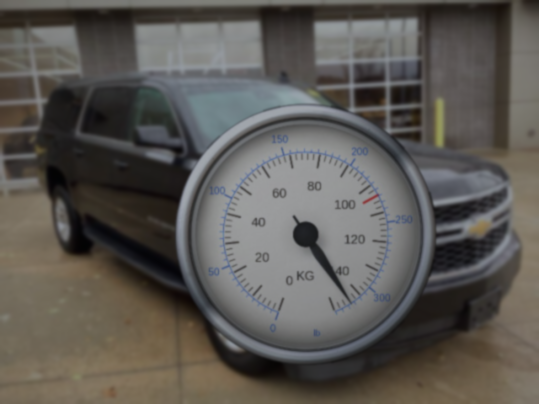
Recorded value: 144 (kg)
